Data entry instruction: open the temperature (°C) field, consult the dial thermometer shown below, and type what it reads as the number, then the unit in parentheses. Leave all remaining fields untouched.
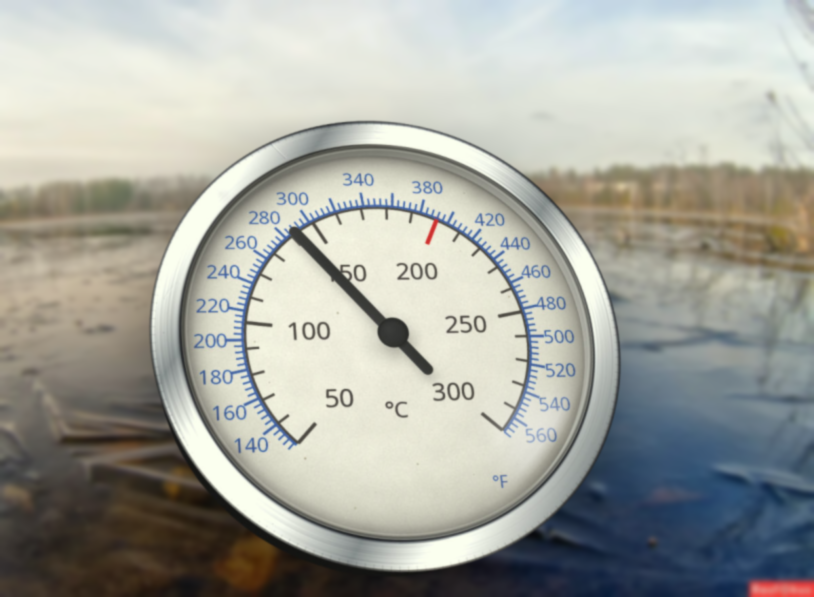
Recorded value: 140 (°C)
